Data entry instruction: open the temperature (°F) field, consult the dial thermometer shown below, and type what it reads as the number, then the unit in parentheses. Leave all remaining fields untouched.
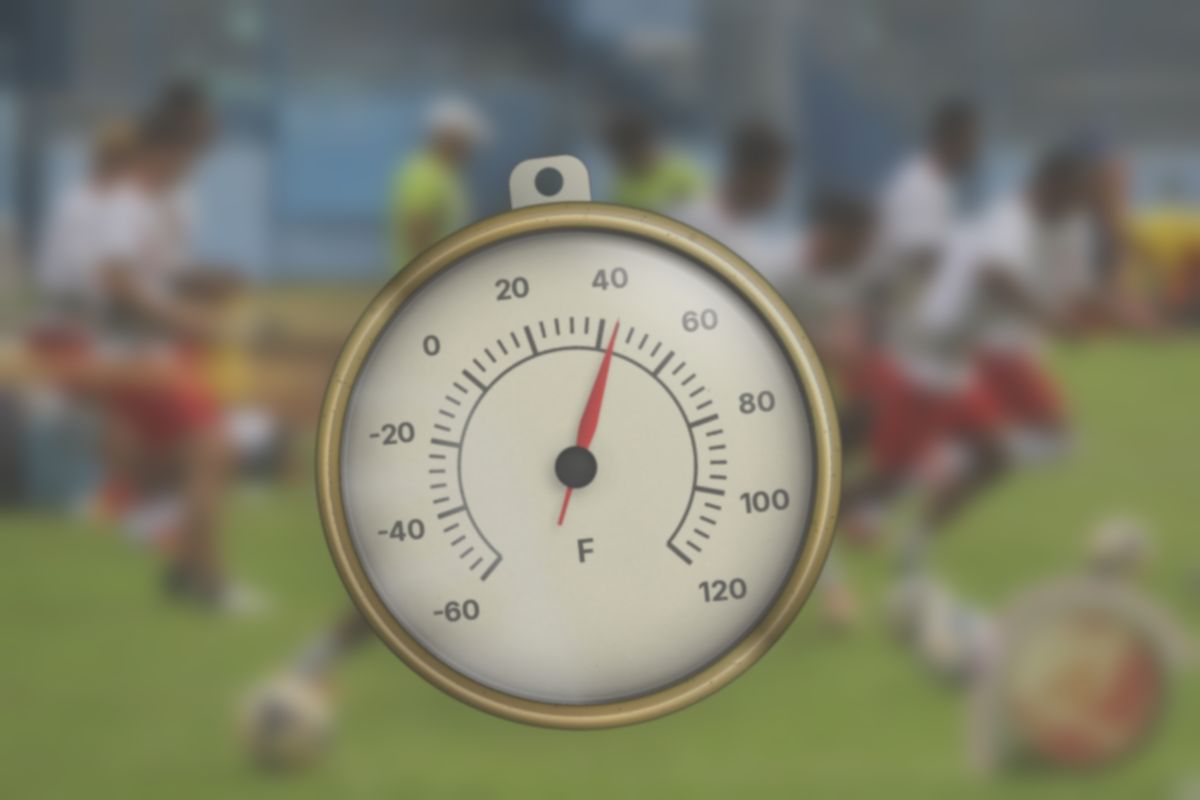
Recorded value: 44 (°F)
